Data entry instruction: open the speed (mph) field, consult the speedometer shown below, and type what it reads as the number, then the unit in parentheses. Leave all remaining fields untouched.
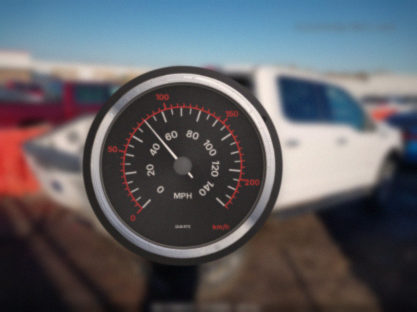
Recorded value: 50 (mph)
